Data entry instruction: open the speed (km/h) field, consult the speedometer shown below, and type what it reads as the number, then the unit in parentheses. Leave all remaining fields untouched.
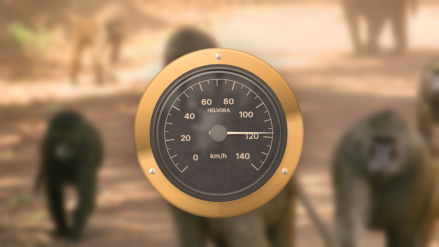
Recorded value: 117.5 (km/h)
